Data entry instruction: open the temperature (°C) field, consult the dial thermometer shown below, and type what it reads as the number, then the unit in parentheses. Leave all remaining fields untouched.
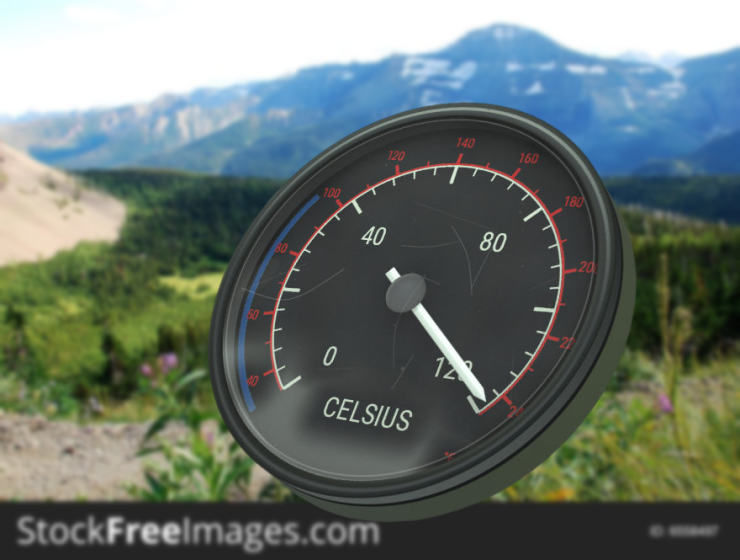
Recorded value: 118 (°C)
